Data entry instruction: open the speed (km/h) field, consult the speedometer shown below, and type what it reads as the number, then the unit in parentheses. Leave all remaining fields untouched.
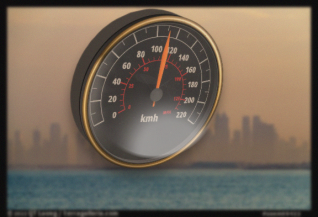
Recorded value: 110 (km/h)
